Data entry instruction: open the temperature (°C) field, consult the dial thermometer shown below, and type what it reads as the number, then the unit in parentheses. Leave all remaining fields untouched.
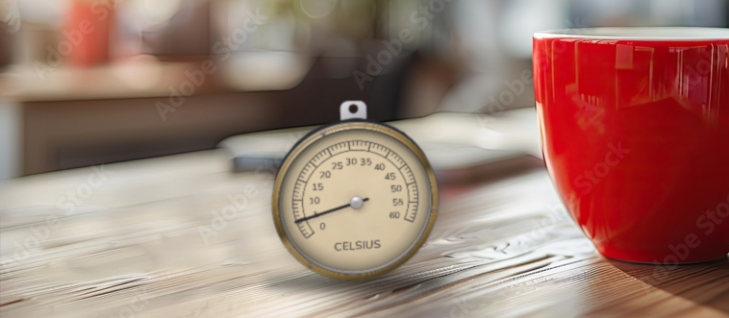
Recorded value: 5 (°C)
